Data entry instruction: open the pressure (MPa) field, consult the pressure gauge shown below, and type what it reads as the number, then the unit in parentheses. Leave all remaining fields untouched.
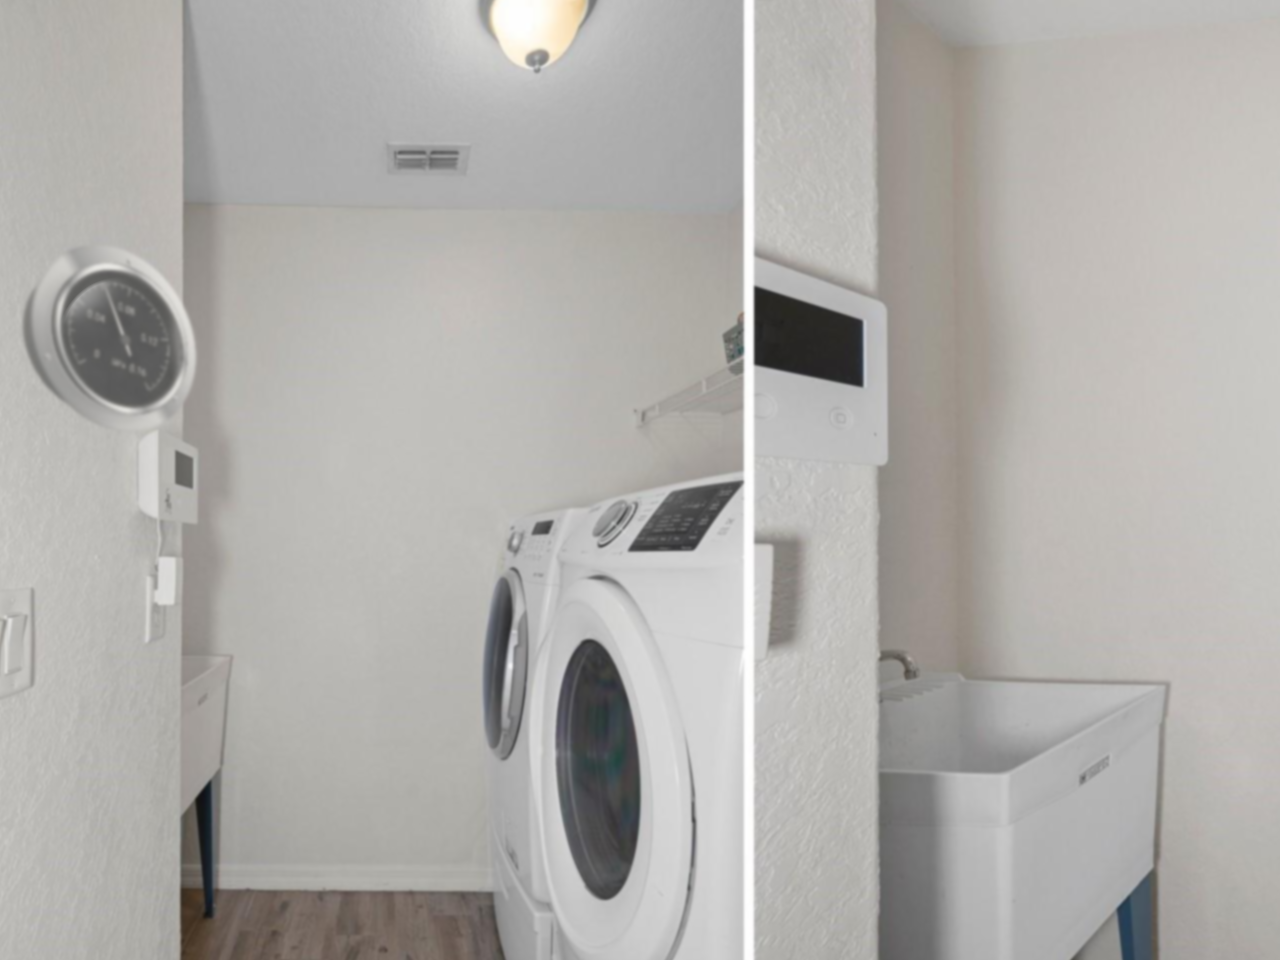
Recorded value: 0.06 (MPa)
